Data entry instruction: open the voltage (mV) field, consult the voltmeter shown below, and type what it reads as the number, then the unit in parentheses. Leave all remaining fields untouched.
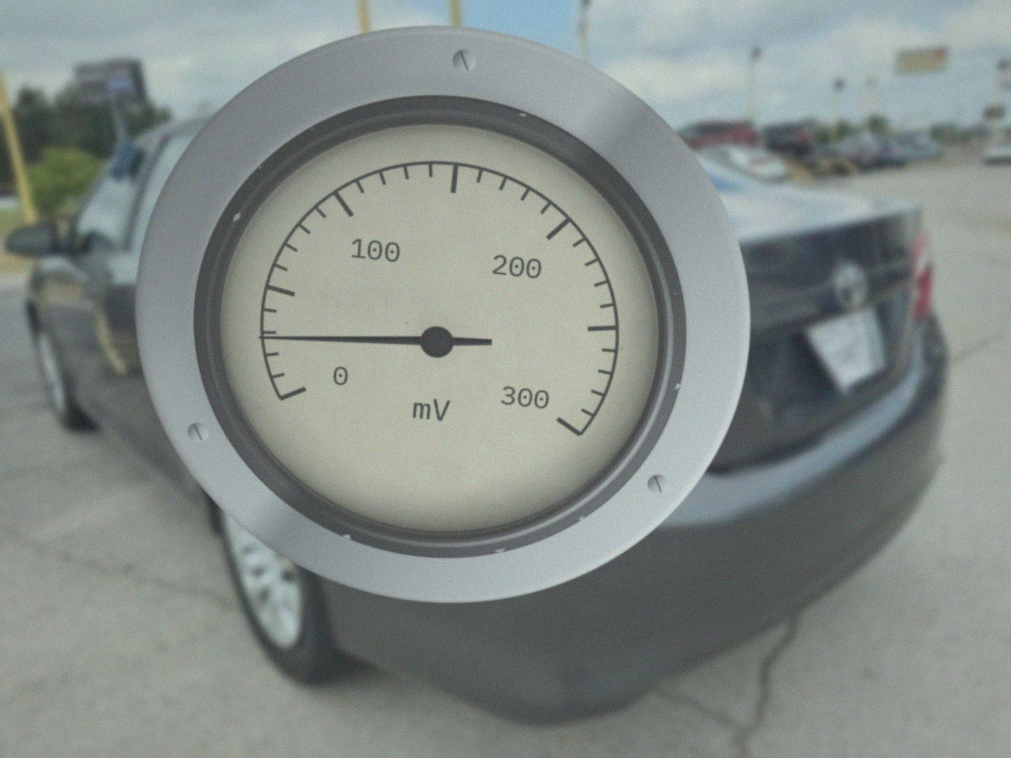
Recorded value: 30 (mV)
